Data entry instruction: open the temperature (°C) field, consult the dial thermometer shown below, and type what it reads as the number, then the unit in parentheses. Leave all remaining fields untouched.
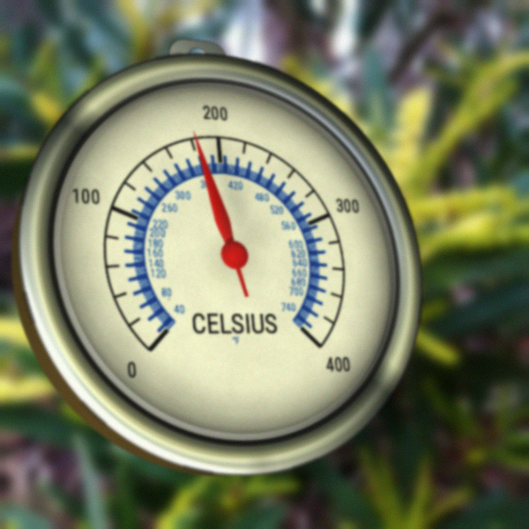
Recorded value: 180 (°C)
